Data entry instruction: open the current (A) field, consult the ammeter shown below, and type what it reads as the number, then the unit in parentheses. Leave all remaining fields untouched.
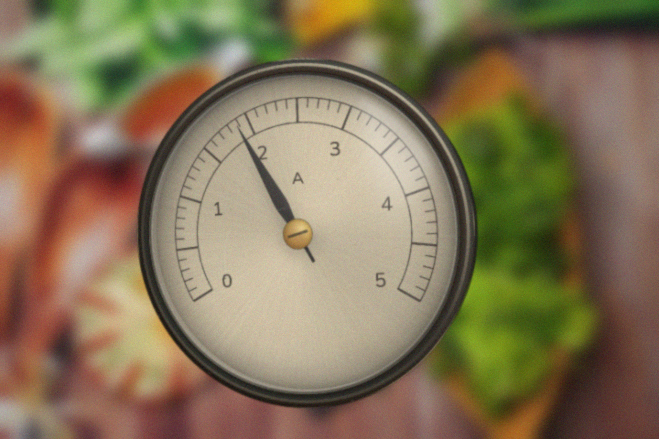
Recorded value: 1.9 (A)
